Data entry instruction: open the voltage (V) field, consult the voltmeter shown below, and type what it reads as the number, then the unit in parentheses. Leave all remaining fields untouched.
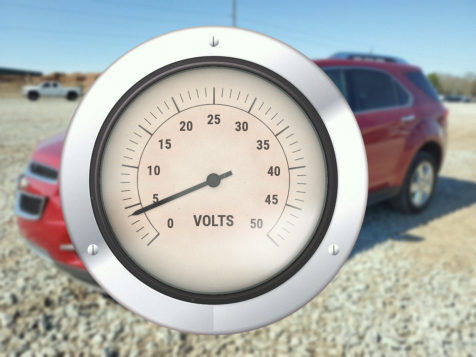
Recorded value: 4 (V)
